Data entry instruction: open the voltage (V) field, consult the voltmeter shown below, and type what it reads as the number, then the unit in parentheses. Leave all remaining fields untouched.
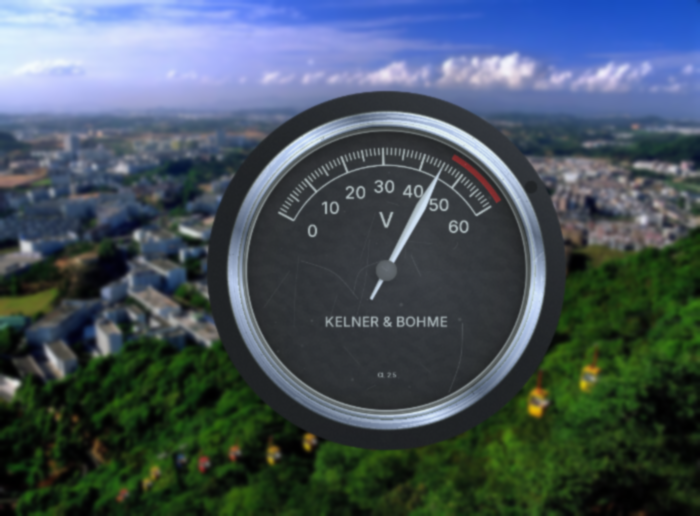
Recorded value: 45 (V)
